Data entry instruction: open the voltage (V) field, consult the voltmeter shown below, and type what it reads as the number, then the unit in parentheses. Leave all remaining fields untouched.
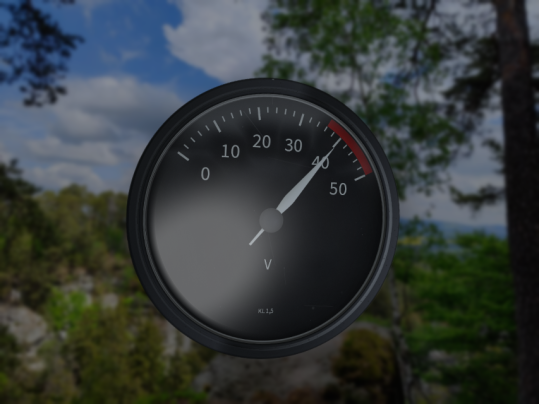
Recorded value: 40 (V)
